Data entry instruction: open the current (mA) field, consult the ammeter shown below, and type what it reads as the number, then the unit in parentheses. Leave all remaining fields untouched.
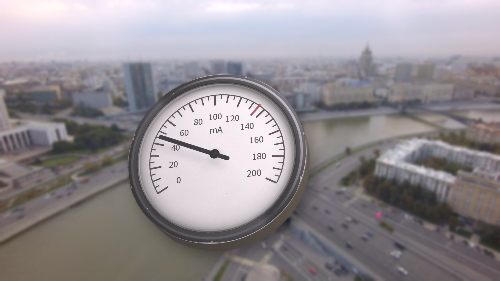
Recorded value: 45 (mA)
